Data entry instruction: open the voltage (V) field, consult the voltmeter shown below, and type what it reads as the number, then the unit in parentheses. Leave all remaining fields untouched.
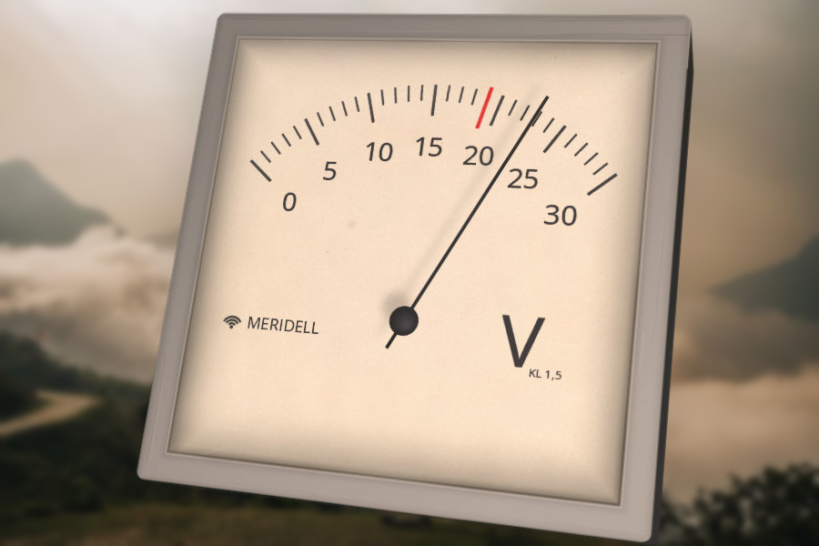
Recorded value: 23 (V)
